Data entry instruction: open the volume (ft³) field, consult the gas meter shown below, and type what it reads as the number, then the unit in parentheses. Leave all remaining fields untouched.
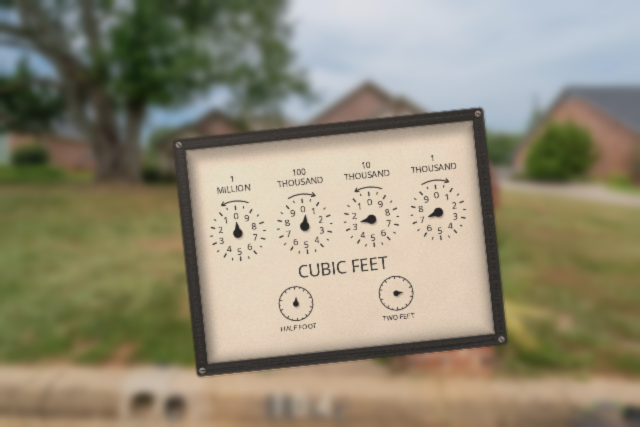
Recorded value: 2700 (ft³)
